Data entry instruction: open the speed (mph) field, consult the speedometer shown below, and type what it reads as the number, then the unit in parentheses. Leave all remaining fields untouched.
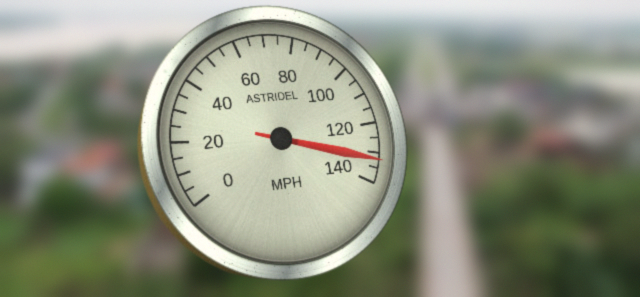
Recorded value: 132.5 (mph)
